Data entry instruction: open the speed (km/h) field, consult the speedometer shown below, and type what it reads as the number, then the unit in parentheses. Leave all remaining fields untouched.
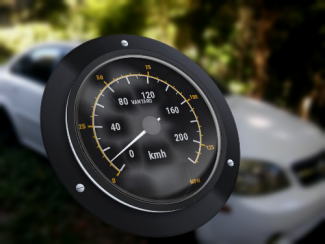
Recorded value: 10 (km/h)
